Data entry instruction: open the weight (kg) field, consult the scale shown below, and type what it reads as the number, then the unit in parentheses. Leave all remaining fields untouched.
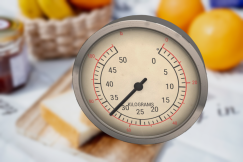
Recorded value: 32 (kg)
